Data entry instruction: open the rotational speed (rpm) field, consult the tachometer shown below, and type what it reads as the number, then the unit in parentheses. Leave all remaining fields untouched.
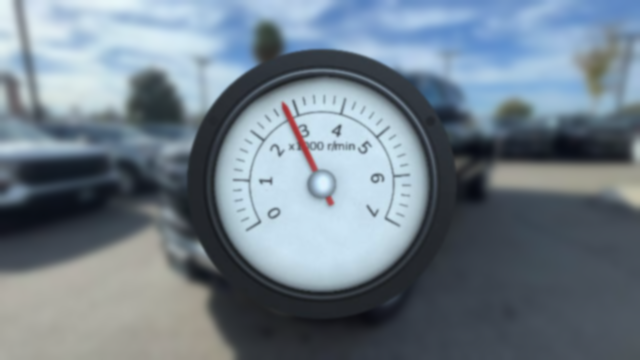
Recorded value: 2800 (rpm)
